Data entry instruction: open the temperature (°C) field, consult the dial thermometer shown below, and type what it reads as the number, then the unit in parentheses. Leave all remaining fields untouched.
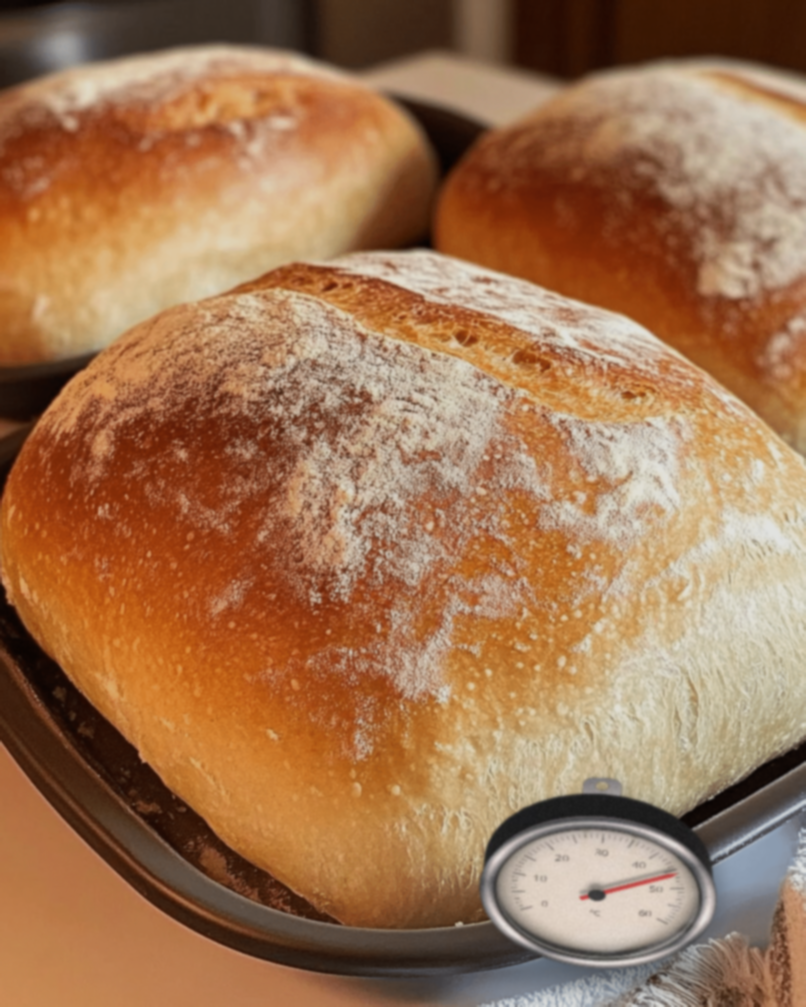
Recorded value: 45 (°C)
